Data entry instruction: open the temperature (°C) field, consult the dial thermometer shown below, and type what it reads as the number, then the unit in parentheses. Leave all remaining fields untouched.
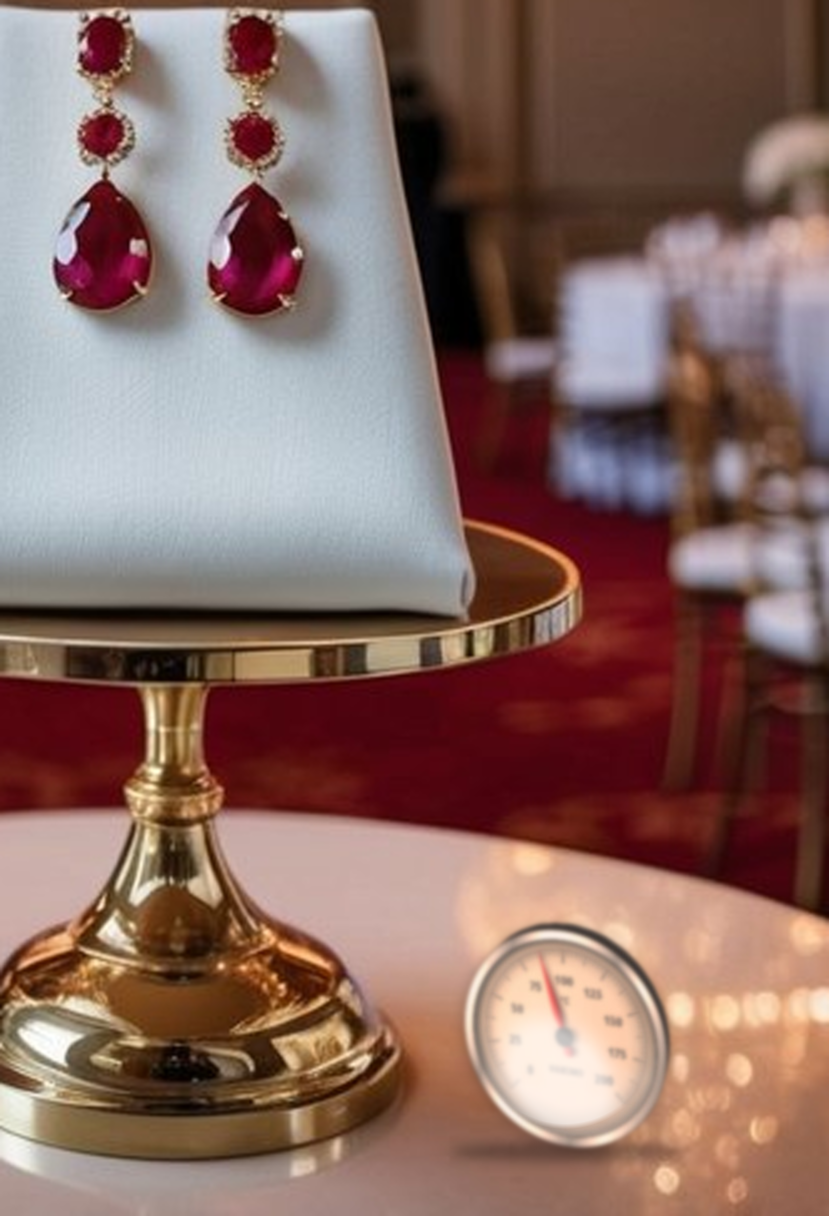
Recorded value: 87.5 (°C)
